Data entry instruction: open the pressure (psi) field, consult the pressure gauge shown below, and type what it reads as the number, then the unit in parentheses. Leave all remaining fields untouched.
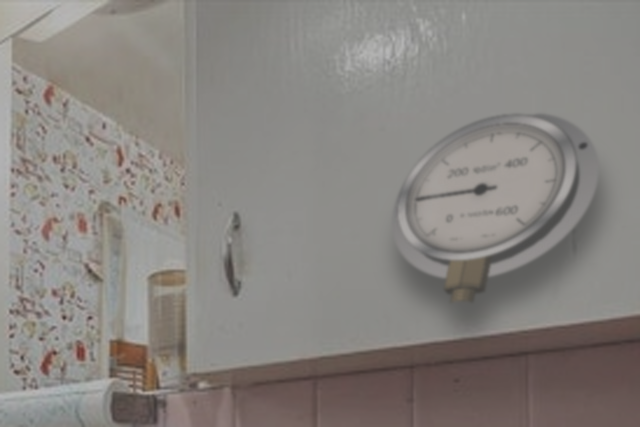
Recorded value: 100 (psi)
